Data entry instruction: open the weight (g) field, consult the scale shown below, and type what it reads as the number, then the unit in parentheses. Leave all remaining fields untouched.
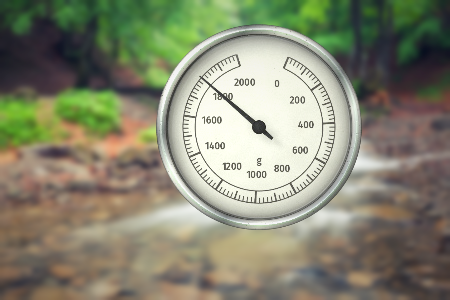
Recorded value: 1800 (g)
